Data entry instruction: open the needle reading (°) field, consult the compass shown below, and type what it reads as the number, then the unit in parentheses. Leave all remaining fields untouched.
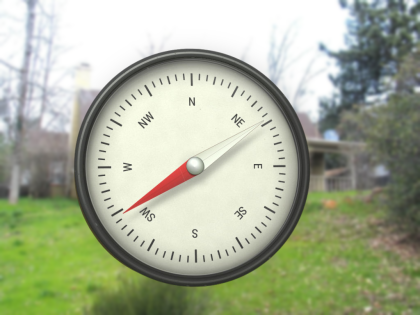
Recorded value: 237.5 (°)
